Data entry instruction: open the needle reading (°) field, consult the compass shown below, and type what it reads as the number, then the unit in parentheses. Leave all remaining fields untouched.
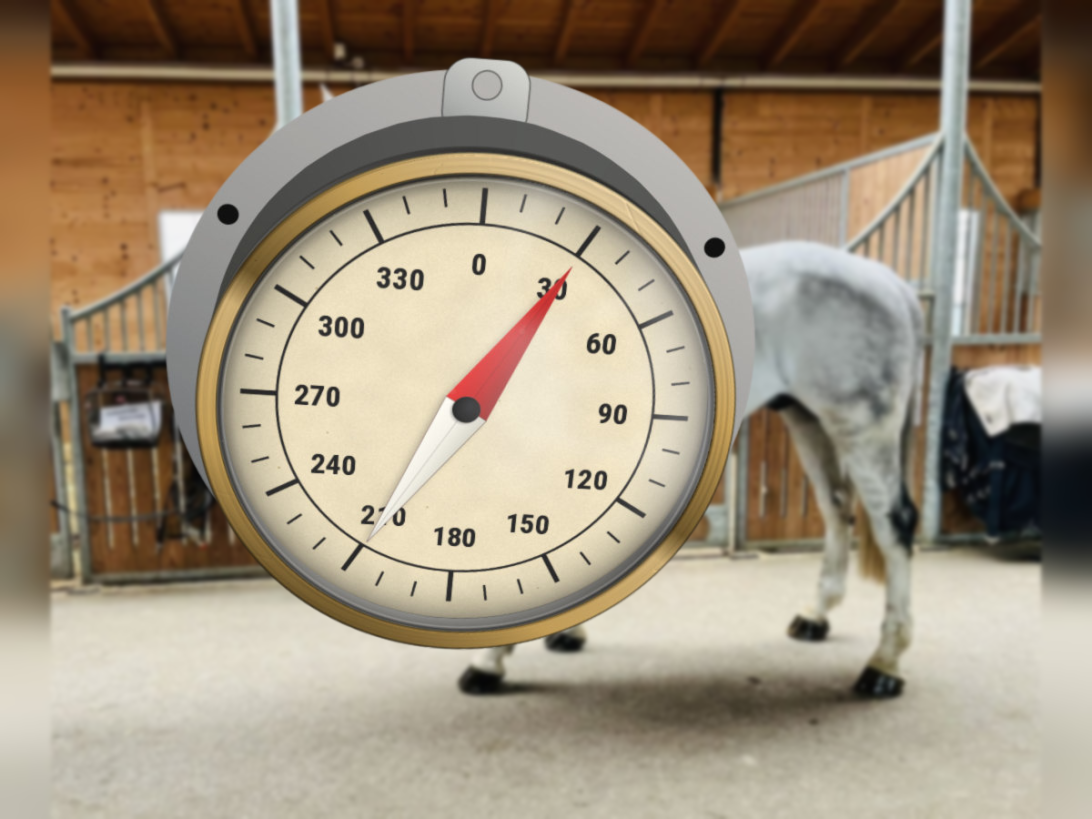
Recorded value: 30 (°)
